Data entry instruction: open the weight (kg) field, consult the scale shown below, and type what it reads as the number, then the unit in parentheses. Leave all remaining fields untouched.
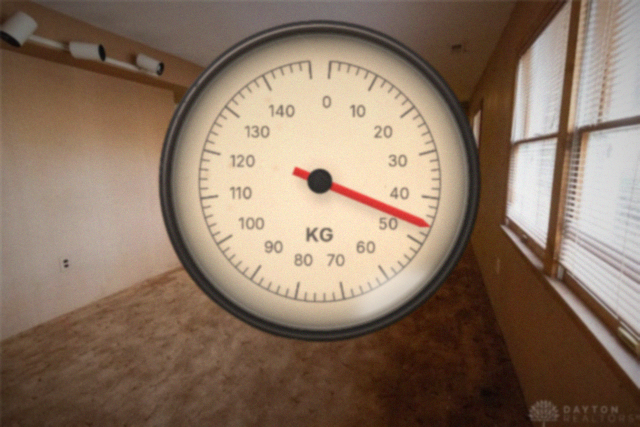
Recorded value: 46 (kg)
